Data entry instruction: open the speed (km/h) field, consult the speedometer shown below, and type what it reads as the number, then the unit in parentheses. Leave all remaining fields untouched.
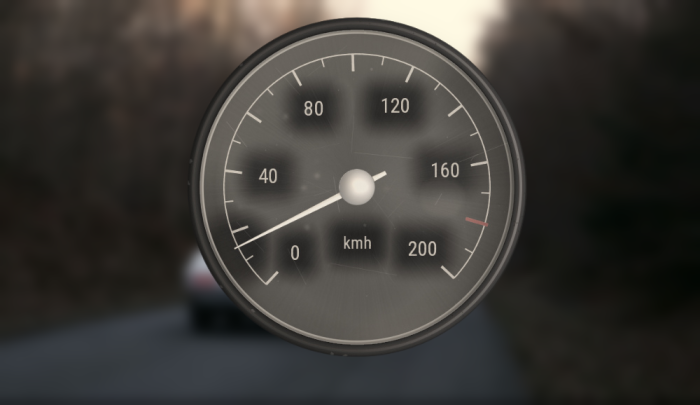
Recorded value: 15 (km/h)
